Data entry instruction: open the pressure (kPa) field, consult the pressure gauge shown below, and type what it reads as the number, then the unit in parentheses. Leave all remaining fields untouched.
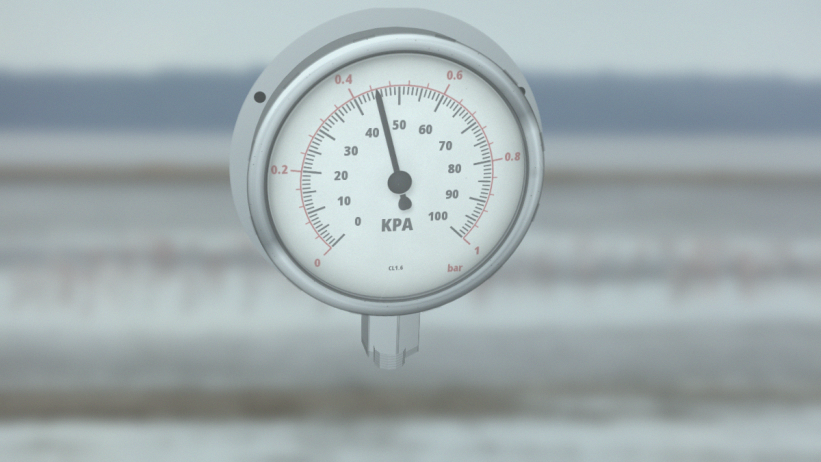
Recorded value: 45 (kPa)
